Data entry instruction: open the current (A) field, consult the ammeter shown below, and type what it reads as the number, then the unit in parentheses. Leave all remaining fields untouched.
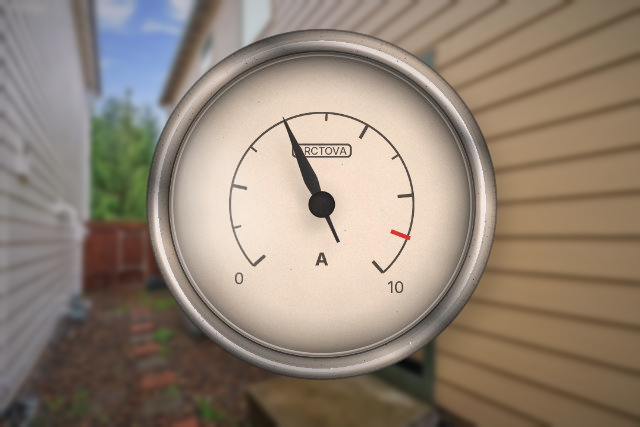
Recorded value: 4 (A)
